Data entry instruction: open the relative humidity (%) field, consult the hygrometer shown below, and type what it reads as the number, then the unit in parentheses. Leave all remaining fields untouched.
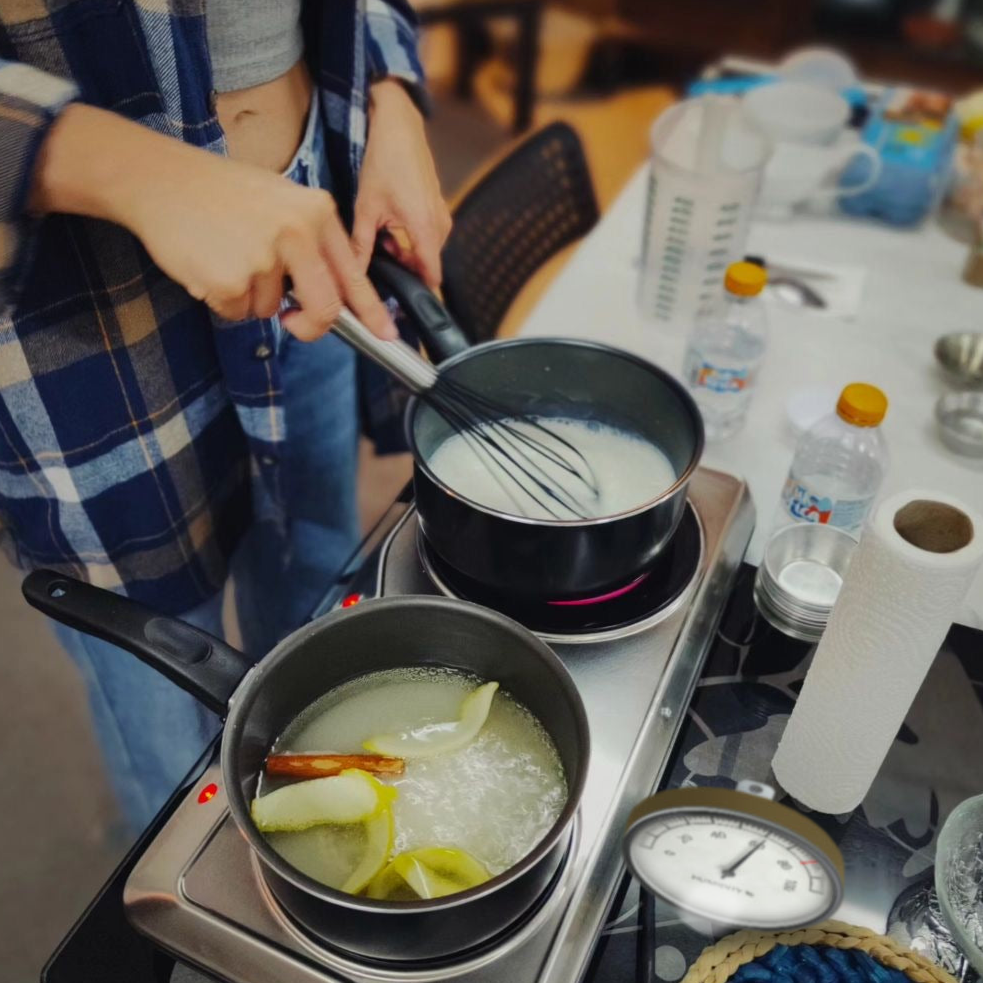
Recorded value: 60 (%)
